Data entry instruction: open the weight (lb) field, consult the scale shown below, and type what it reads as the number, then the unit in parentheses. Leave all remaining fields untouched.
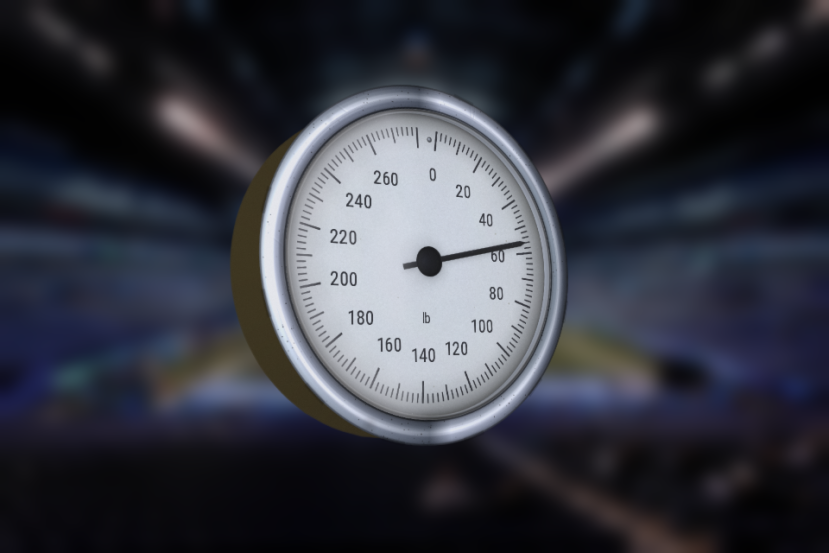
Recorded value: 56 (lb)
